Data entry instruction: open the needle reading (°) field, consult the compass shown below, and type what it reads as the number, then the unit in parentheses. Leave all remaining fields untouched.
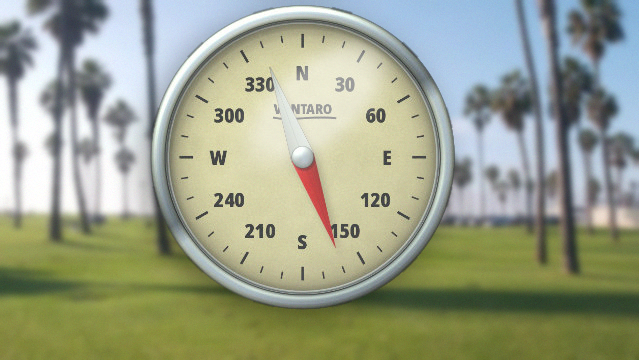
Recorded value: 160 (°)
